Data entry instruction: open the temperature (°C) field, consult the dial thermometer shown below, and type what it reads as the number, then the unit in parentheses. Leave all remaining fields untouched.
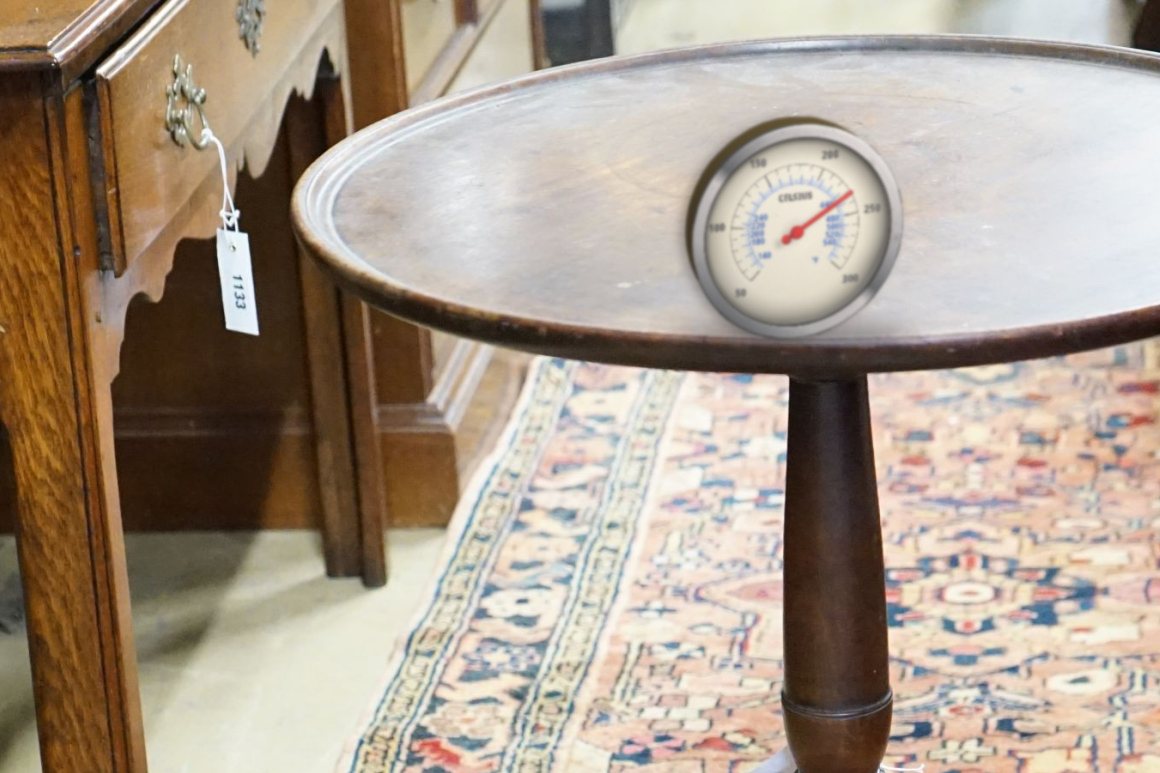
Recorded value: 230 (°C)
